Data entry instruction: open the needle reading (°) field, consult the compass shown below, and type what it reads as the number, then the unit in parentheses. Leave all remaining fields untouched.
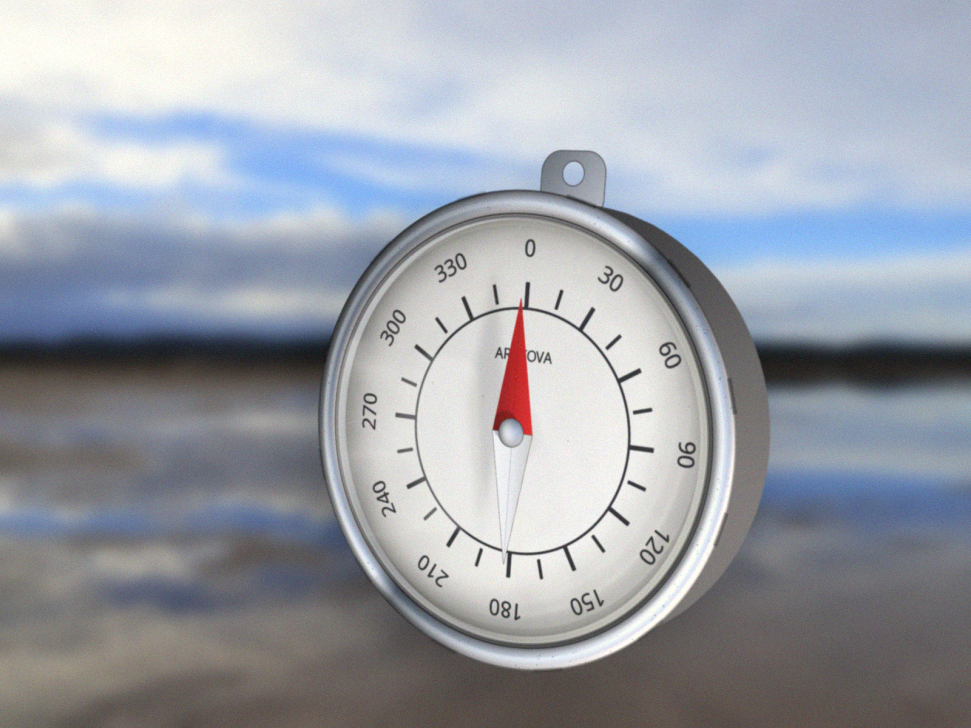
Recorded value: 0 (°)
